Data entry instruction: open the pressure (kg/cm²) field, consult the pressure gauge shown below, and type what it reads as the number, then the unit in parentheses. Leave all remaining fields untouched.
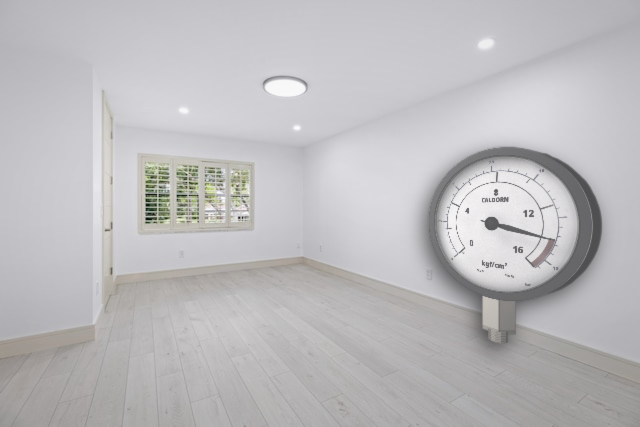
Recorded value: 14 (kg/cm²)
